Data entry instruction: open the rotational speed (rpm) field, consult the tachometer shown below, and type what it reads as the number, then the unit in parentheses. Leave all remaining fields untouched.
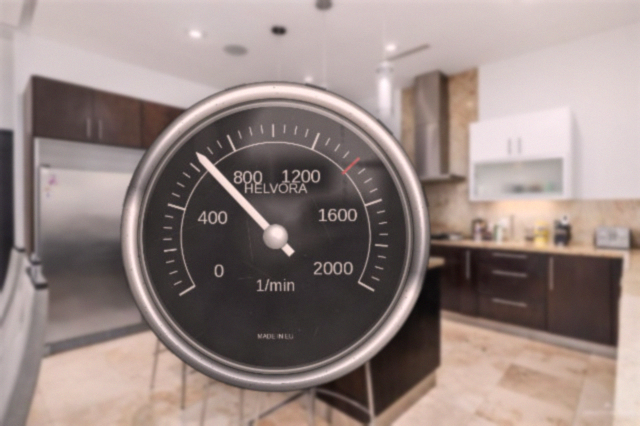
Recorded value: 650 (rpm)
